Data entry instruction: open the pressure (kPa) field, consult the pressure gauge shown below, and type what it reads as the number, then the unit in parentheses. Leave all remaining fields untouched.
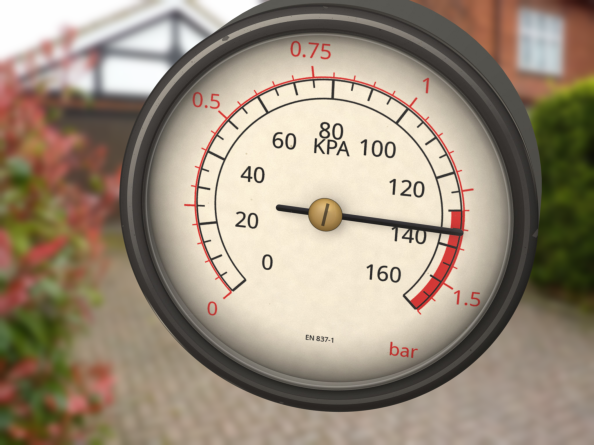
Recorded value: 135 (kPa)
